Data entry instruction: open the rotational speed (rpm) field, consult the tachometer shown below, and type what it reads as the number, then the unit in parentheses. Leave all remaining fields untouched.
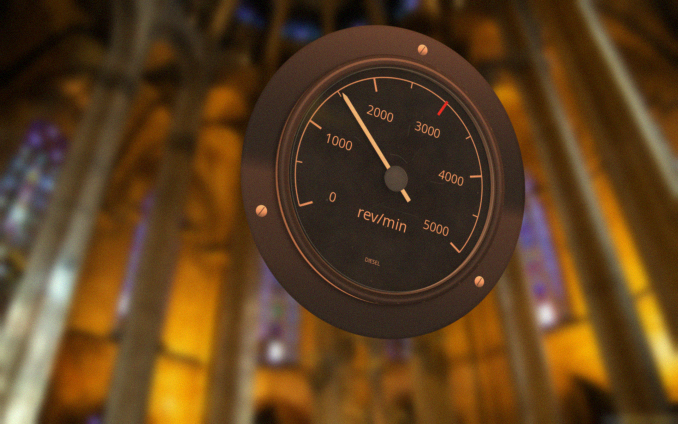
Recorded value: 1500 (rpm)
